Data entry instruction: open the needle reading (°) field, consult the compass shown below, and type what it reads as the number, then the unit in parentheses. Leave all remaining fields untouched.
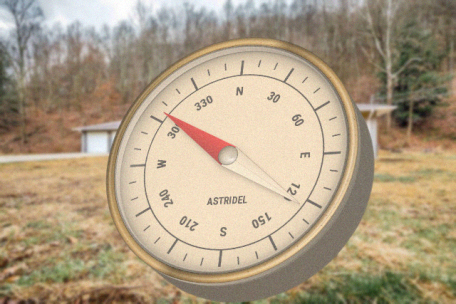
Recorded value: 305 (°)
